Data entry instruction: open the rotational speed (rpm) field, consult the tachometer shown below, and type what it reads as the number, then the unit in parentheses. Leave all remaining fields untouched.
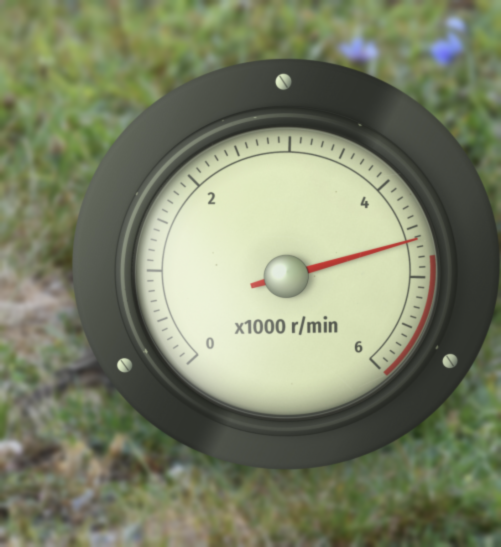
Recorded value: 4600 (rpm)
